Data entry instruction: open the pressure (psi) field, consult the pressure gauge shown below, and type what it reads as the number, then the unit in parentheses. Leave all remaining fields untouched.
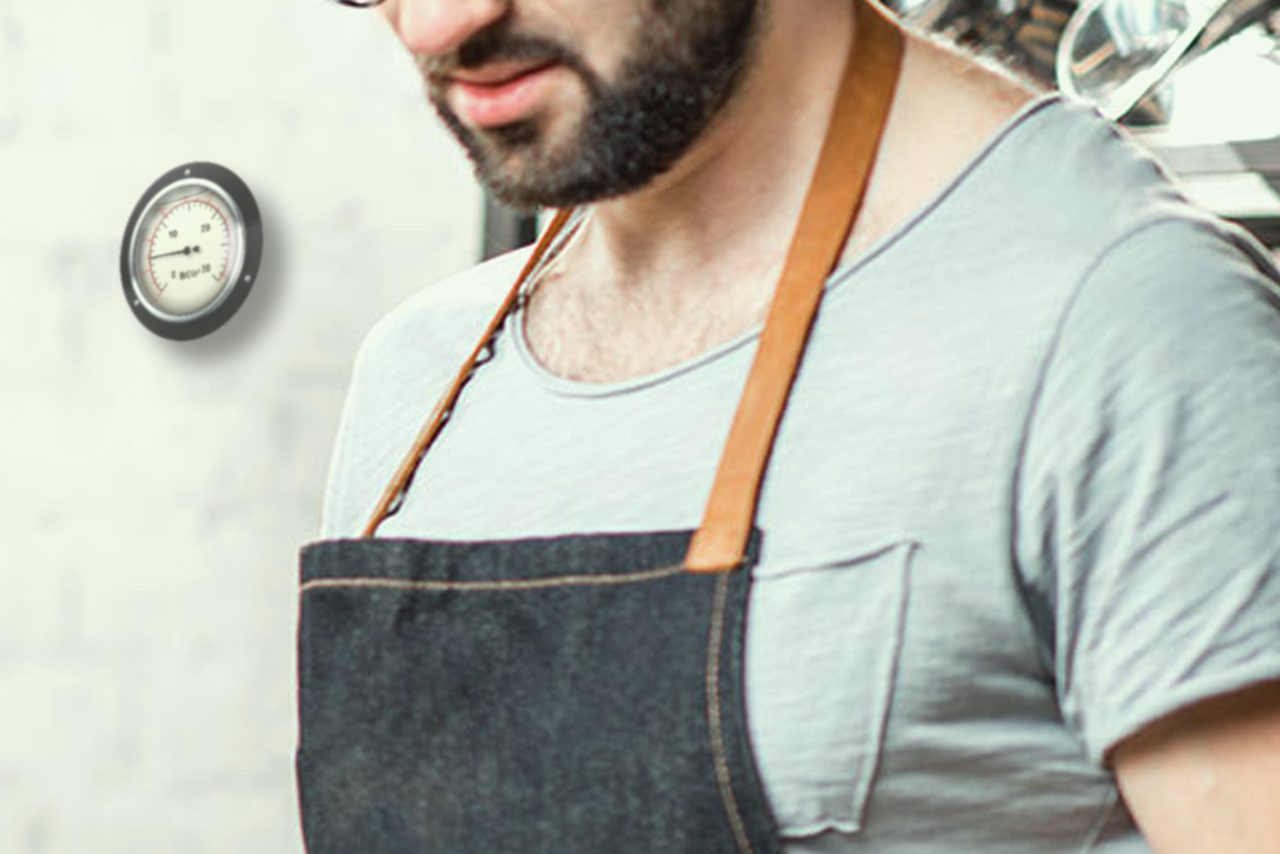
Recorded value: 5 (psi)
